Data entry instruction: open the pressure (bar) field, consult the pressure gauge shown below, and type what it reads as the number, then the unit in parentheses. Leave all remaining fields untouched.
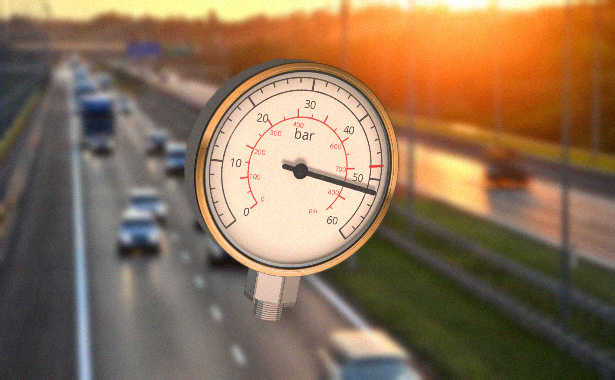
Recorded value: 52 (bar)
